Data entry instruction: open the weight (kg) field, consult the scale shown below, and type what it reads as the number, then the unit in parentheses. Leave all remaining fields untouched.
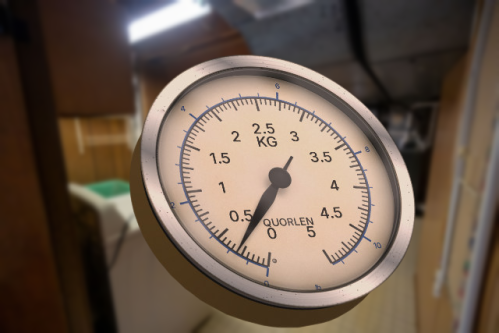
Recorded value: 0.3 (kg)
